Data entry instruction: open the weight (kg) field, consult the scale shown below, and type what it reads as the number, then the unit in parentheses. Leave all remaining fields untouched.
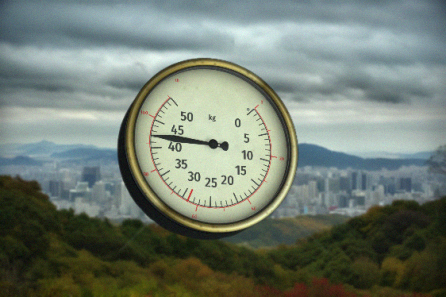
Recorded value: 42 (kg)
